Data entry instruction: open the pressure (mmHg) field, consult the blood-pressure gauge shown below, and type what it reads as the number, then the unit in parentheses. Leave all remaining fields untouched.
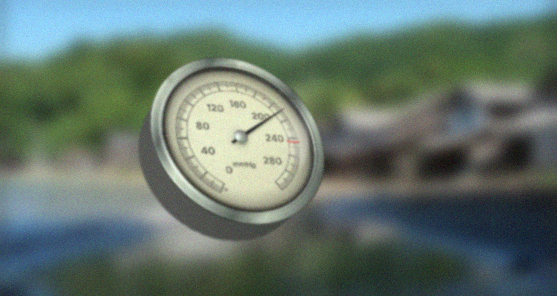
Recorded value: 210 (mmHg)
